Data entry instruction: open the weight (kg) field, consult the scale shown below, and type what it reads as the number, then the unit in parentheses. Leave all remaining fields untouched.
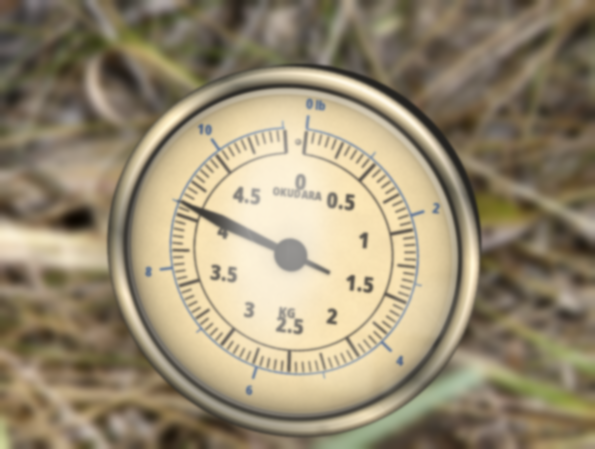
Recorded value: 4.1 (kg)
